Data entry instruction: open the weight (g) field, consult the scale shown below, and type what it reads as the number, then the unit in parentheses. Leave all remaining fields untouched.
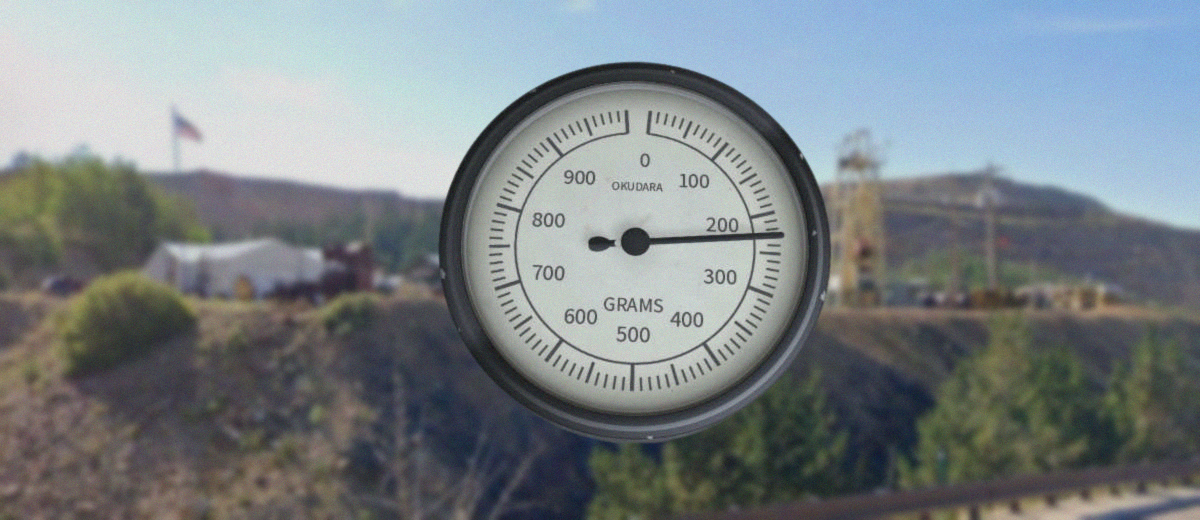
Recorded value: 230 (g)
